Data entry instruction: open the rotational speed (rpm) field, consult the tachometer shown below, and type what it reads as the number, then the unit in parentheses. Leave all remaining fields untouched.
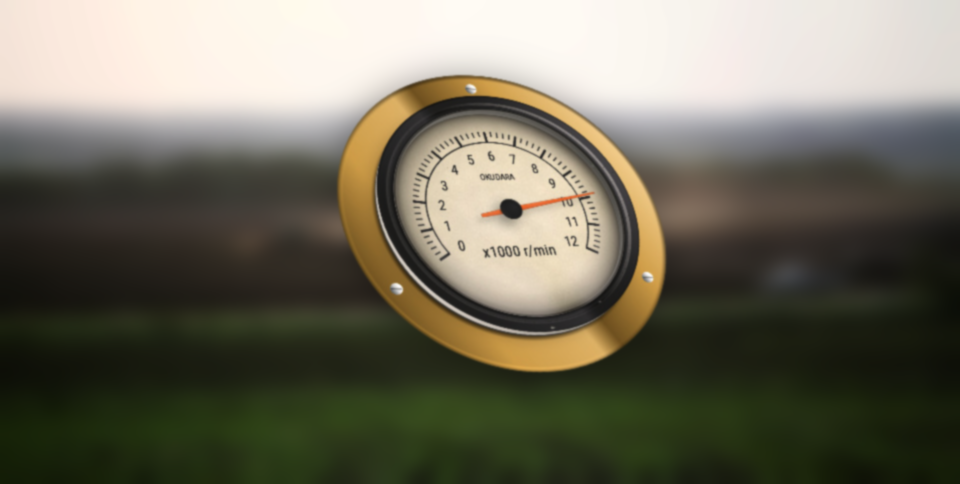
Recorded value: 10000 (rpm)
